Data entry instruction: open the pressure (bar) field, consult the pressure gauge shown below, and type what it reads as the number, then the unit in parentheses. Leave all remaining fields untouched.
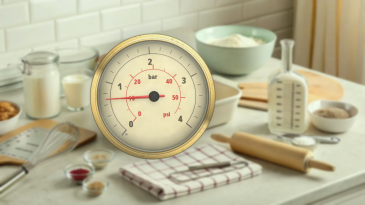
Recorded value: 0.7 (bar)
